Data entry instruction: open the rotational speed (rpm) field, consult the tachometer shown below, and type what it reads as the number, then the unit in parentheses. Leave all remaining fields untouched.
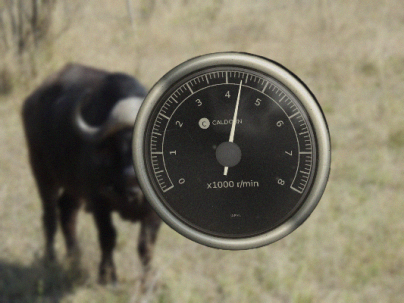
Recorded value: 4400 (rpm)
